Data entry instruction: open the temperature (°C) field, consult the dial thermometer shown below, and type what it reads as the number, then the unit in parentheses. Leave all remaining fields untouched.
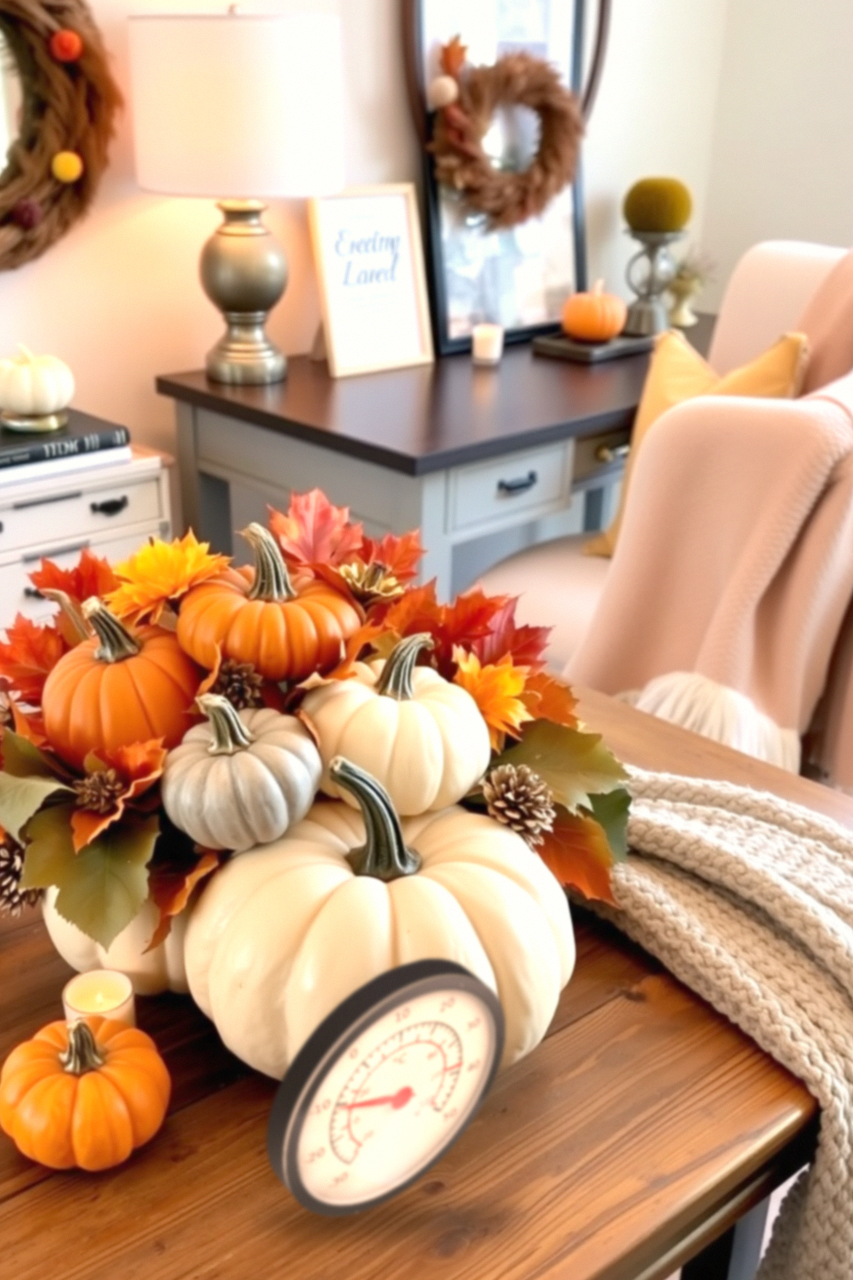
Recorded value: -10 (°C)
